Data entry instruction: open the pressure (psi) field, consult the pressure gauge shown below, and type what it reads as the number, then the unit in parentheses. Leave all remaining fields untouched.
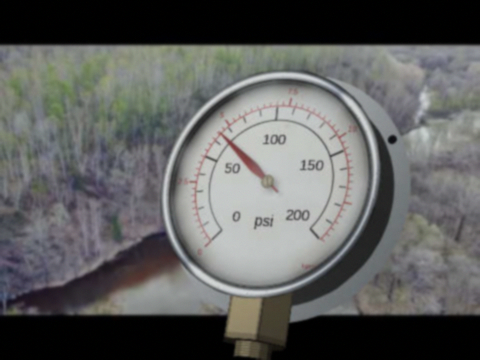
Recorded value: 65 (psi)
